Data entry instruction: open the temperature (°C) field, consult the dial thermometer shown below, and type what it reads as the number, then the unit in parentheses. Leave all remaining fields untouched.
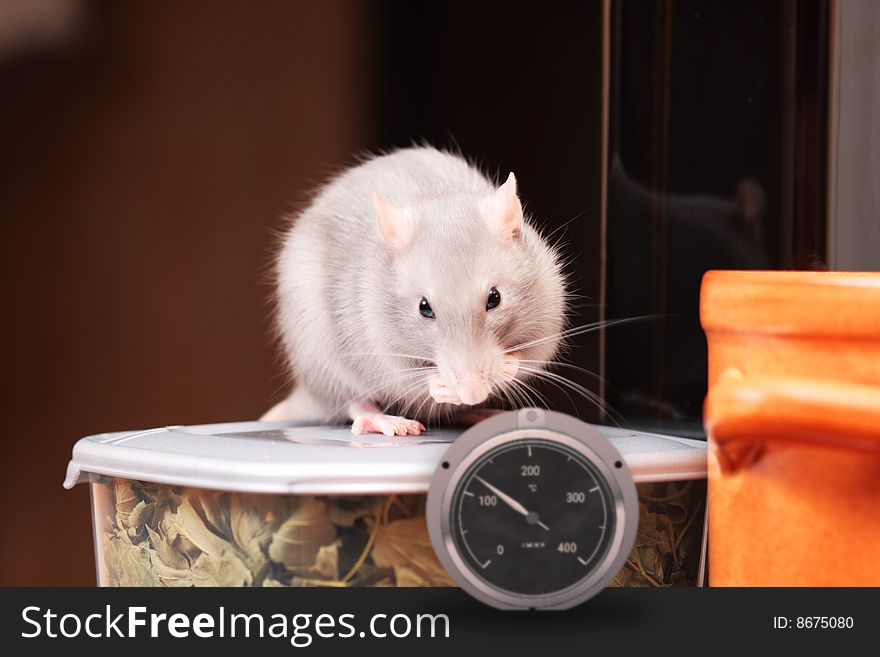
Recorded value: 125 (°C)
